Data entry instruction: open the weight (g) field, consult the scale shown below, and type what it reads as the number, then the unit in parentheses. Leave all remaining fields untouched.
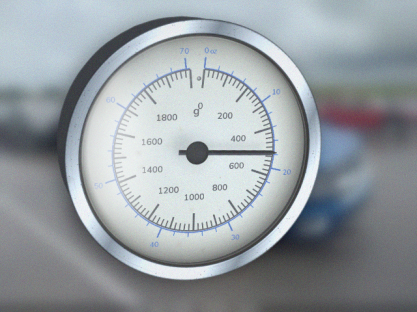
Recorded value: 500 (g)
